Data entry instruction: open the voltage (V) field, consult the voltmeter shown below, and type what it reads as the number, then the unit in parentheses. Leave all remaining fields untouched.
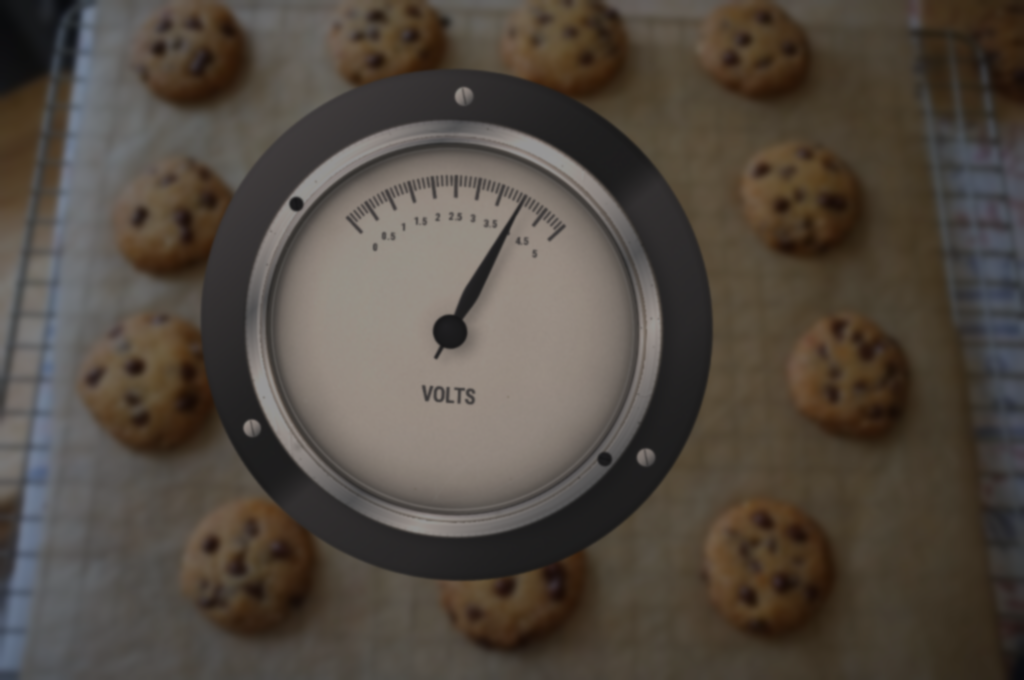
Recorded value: 4 (V)
